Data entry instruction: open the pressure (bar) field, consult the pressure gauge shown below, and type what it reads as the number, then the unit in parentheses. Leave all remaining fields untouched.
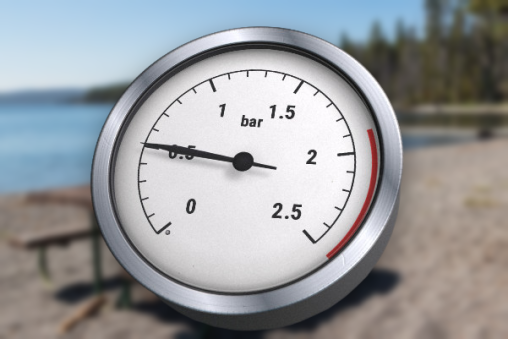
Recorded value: 0.5 (bar)
